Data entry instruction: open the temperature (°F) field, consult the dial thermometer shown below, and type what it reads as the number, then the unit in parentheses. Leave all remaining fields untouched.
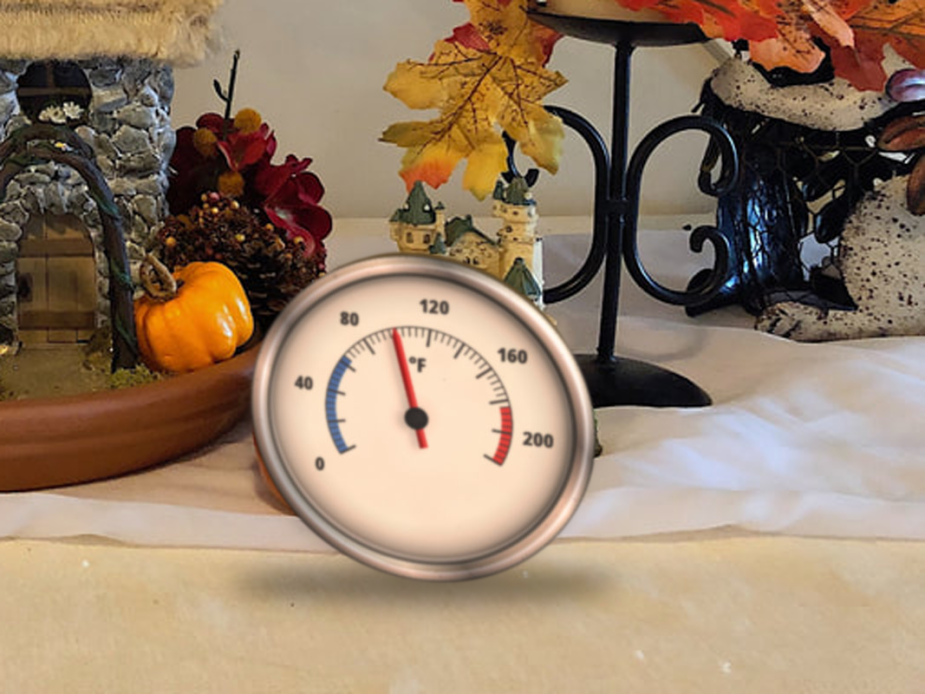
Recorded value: 100 (°F)
